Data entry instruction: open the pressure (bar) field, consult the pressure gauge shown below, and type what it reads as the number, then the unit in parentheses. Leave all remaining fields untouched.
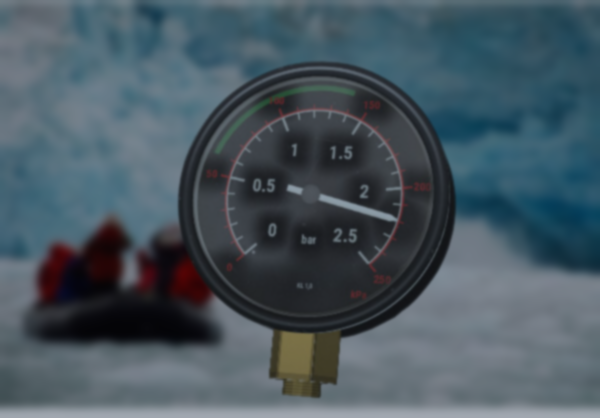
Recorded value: 2.2 (bar)
